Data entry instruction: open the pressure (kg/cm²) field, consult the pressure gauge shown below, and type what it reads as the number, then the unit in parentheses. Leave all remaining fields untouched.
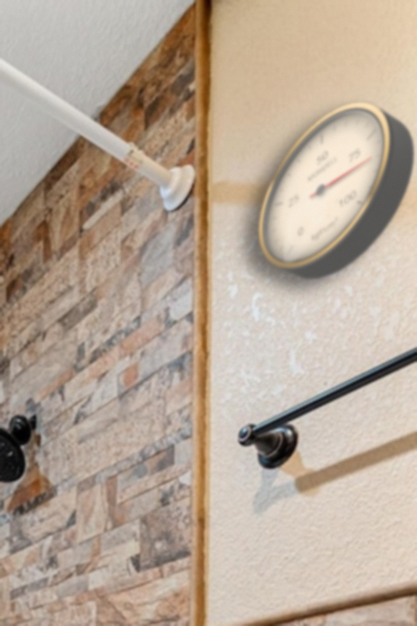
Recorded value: 85 (kg/cm²)
